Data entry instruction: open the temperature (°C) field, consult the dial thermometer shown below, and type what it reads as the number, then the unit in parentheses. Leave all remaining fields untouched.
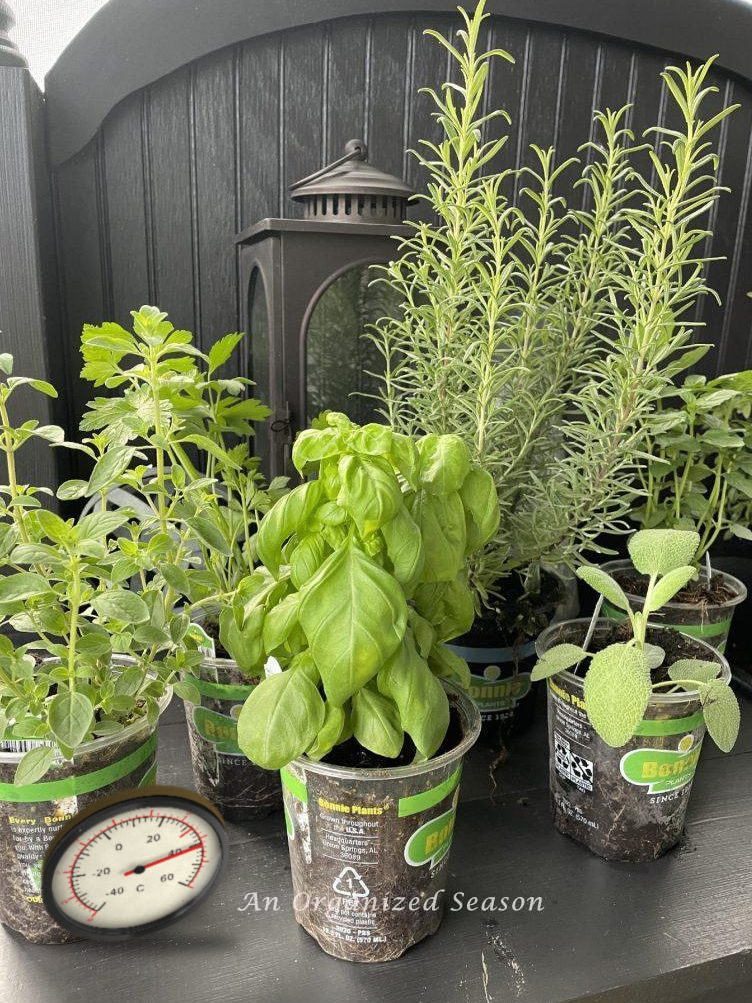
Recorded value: 40 (°C)
